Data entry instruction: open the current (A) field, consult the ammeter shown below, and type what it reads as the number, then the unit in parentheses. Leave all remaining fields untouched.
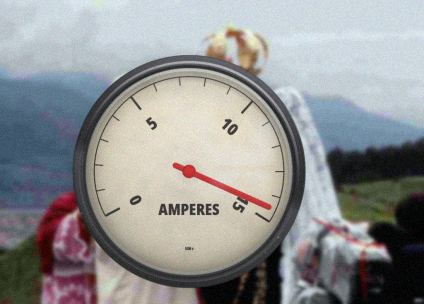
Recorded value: 14.5 (A)
